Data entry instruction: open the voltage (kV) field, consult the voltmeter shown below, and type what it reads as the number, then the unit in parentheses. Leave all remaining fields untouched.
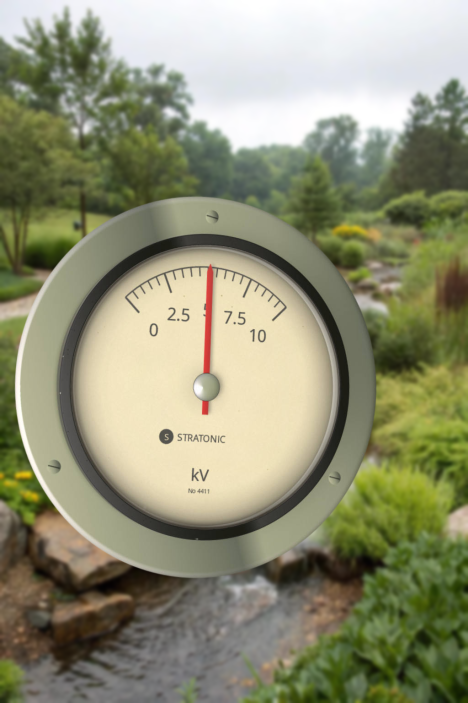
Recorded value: 5 (kV)
